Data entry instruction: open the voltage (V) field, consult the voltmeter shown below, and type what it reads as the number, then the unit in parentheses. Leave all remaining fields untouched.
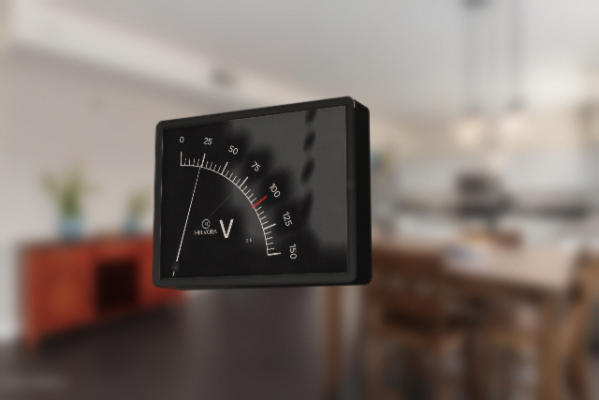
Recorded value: 25 (V)
